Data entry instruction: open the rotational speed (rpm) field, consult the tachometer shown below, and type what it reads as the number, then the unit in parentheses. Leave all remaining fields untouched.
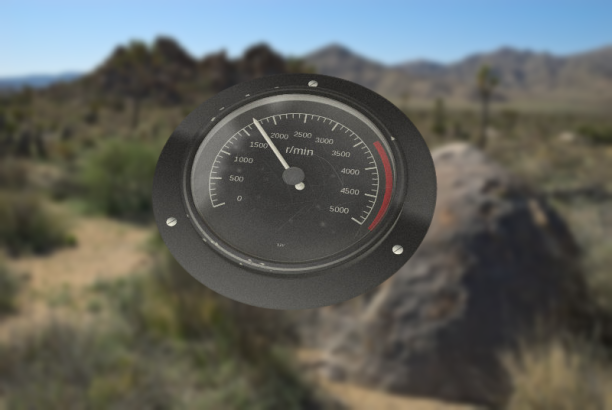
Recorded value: 1700 (rpm)
